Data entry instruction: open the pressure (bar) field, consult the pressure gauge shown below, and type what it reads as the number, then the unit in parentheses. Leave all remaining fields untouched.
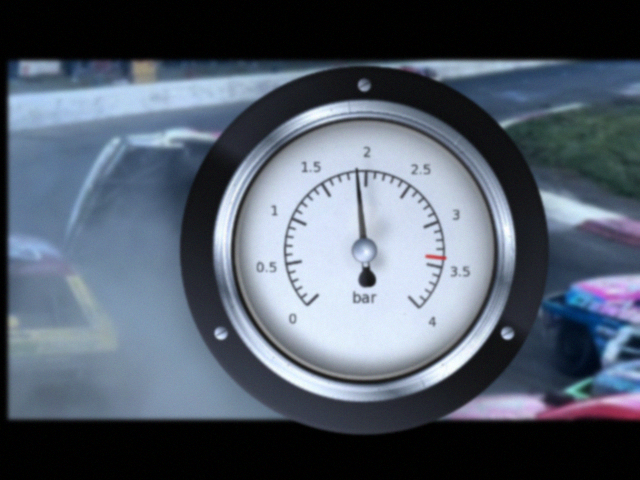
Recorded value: 1.9 (bar)
